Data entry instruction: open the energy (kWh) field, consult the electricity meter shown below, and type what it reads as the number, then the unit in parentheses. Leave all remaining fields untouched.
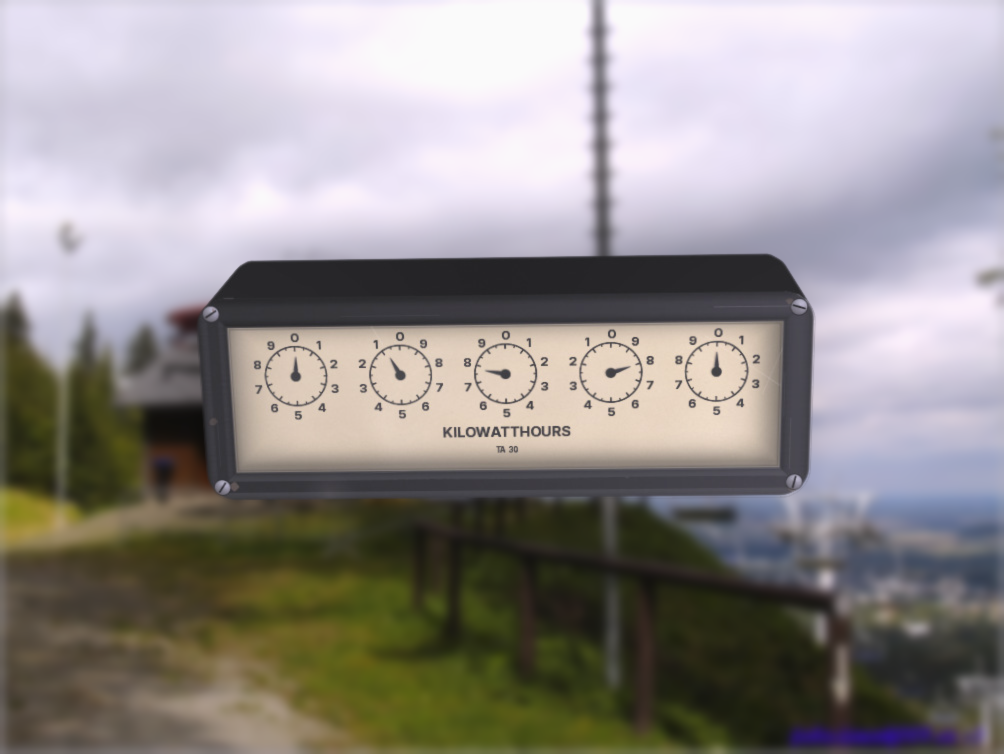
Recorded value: 780 (kWh)
